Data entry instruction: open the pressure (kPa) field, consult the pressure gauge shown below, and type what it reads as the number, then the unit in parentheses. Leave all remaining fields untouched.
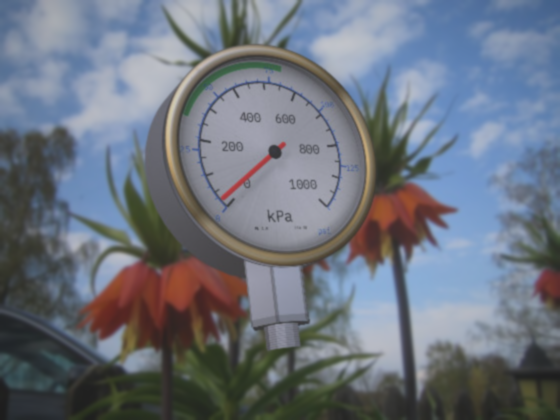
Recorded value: 25 (kPa)
